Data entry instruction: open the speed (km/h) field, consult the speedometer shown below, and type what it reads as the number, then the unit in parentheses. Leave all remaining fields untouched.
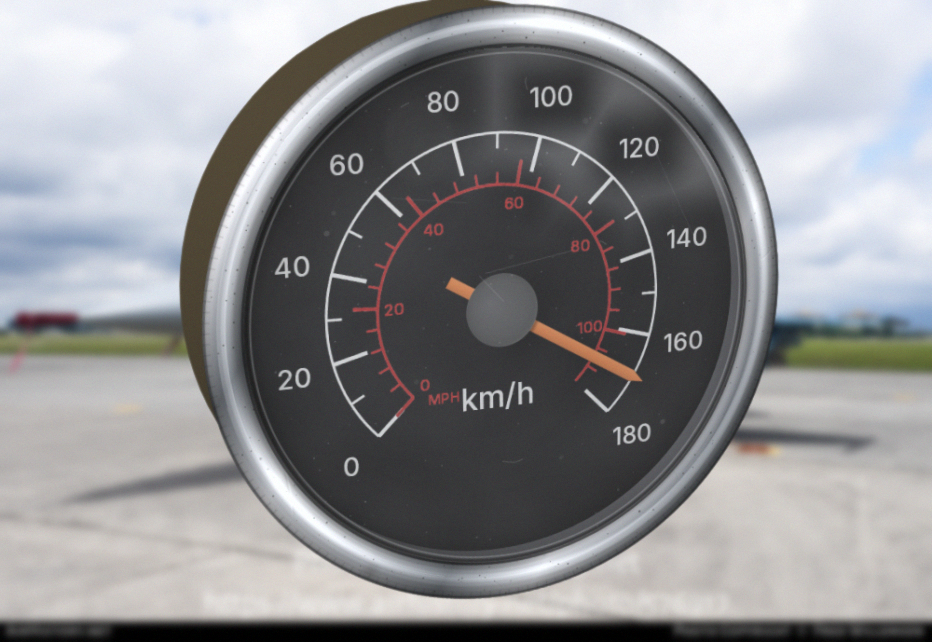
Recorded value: 170 (km/h)
